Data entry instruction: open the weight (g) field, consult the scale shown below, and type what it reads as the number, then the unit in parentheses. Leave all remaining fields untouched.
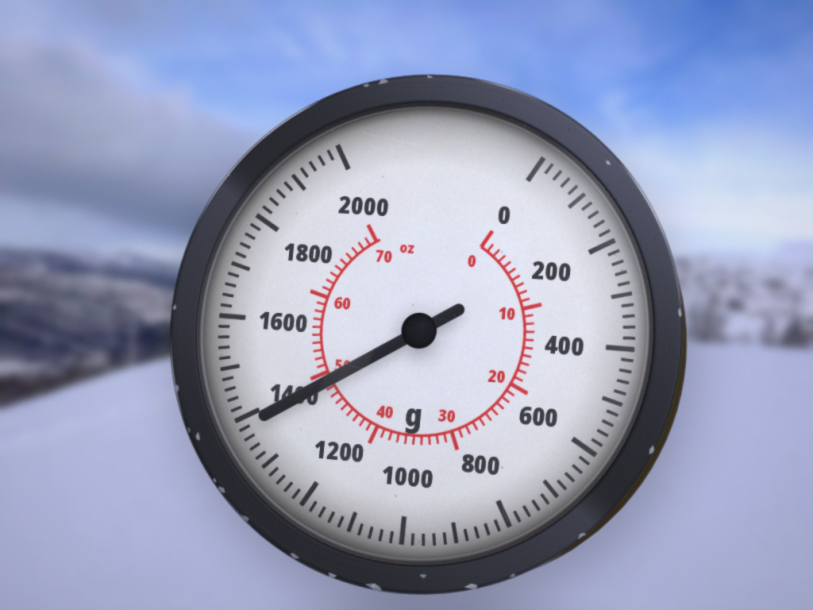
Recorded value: 1380 (g)
